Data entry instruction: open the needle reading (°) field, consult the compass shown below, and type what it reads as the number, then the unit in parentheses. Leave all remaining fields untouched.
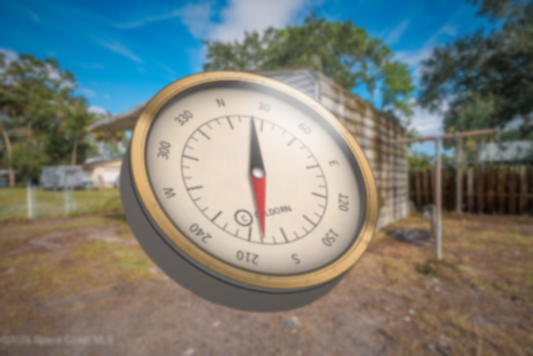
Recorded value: 200 (°)
